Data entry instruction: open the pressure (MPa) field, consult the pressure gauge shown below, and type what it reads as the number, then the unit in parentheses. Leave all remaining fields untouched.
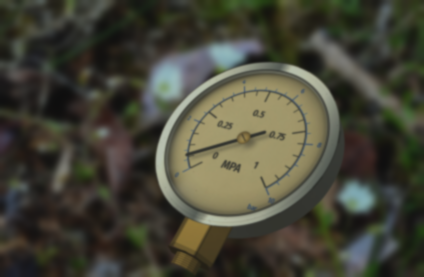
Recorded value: 0.05 (MPa)
